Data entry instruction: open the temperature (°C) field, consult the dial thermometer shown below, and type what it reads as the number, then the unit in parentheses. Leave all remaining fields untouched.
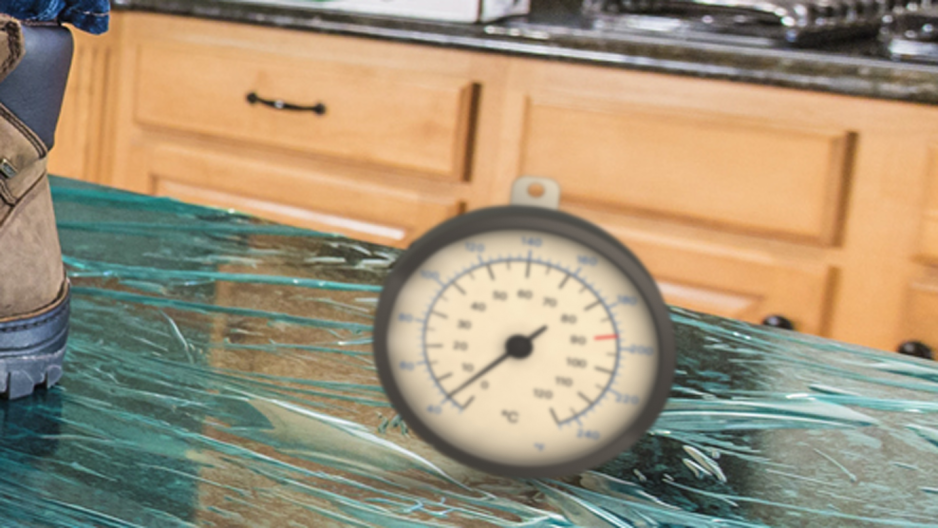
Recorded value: 5 (°C)
